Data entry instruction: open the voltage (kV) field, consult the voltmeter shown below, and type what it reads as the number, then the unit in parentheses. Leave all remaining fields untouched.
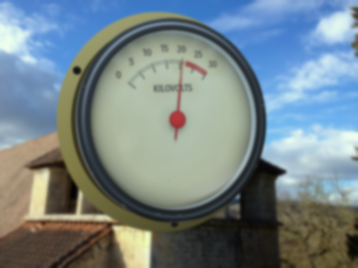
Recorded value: 20 (kV)
